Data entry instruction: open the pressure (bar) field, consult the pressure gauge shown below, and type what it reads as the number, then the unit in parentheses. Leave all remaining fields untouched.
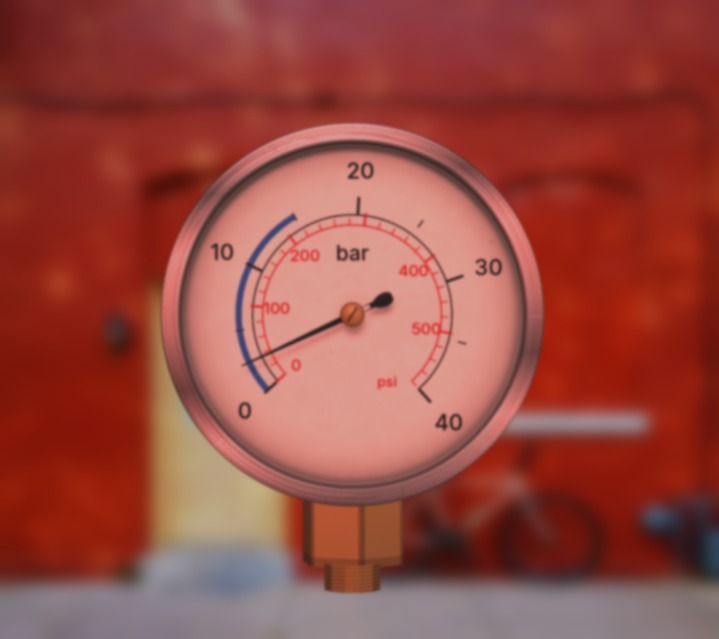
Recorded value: 2.5 (bar)
